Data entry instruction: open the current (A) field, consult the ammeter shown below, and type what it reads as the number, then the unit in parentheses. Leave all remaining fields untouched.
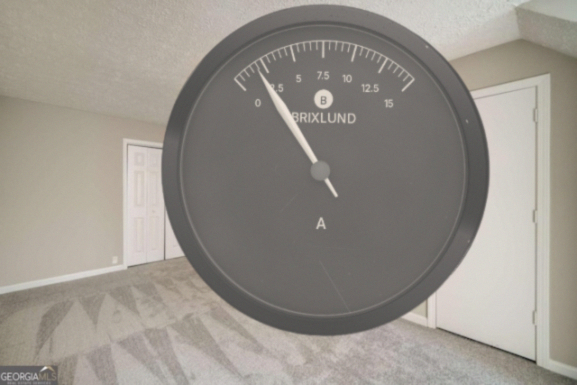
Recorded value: 2 (A)
